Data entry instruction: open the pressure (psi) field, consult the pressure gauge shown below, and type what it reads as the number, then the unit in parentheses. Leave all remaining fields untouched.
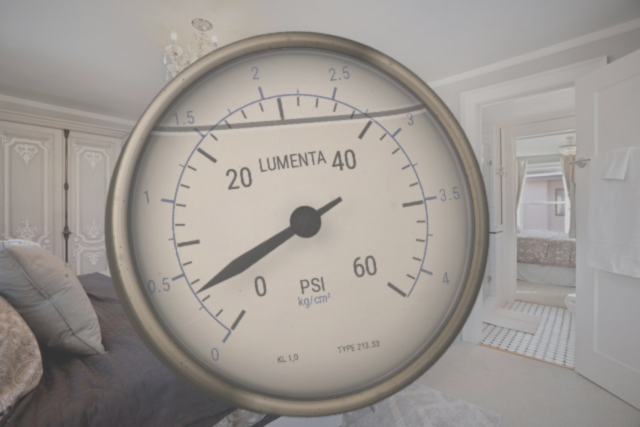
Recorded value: 5 (psi)
